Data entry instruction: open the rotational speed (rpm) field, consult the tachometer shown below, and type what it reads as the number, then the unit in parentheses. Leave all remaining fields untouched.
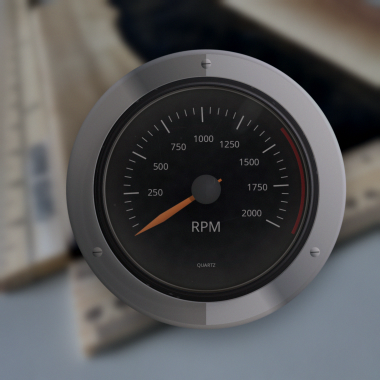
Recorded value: 0 (rpm)
